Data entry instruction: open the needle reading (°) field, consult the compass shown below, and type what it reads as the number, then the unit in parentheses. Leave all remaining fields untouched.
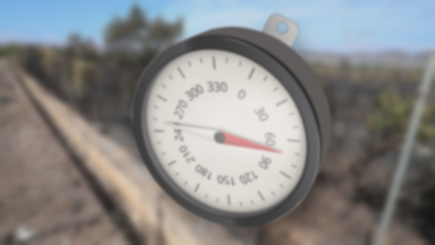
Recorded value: 70 (°)
